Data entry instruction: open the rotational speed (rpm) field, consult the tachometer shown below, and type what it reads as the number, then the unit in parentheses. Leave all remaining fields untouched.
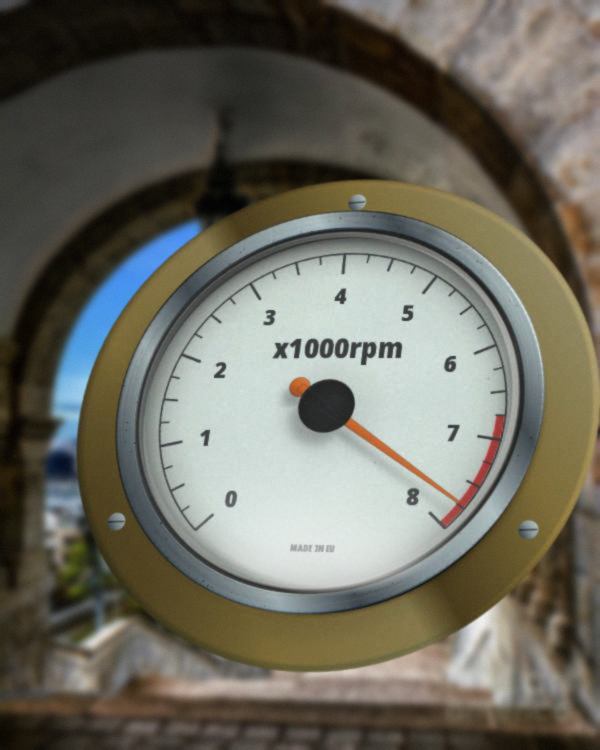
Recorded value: 7750 (rpm)
